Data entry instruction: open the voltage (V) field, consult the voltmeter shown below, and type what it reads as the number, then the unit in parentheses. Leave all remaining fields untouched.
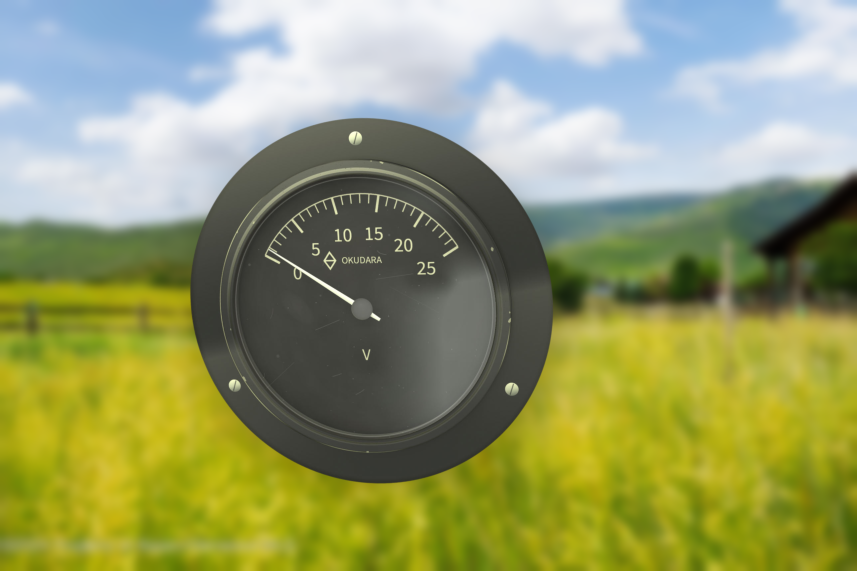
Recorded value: 1 (V)
